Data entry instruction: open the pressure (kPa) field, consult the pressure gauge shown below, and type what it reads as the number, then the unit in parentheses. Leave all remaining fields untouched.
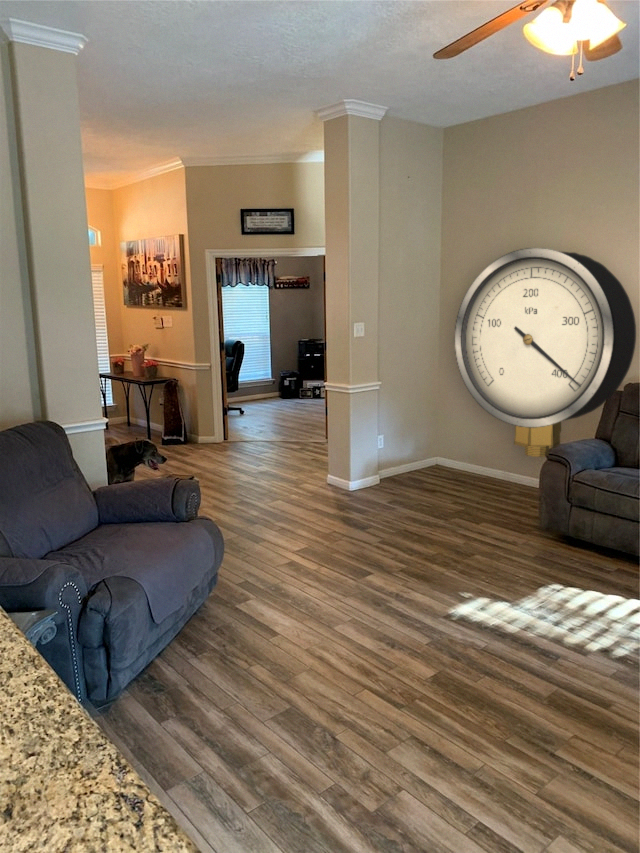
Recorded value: 390 (kPa)
